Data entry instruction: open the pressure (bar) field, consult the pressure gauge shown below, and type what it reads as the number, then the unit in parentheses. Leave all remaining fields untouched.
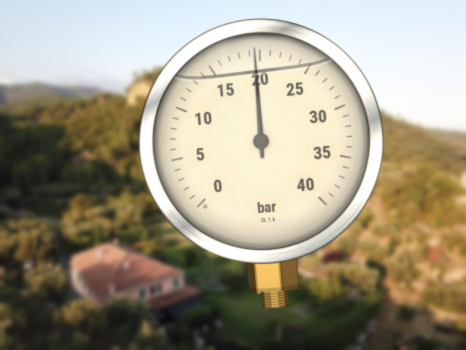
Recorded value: 19.5 (bar)
